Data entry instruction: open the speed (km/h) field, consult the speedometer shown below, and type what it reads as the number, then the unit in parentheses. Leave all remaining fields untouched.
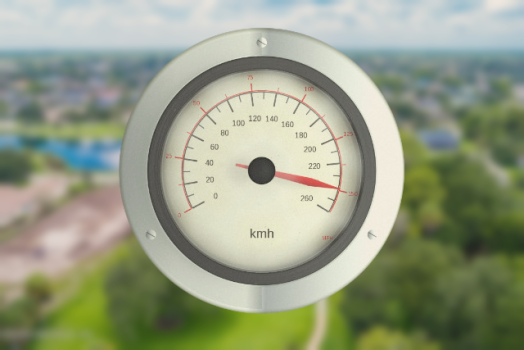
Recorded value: 240 (km/h)
